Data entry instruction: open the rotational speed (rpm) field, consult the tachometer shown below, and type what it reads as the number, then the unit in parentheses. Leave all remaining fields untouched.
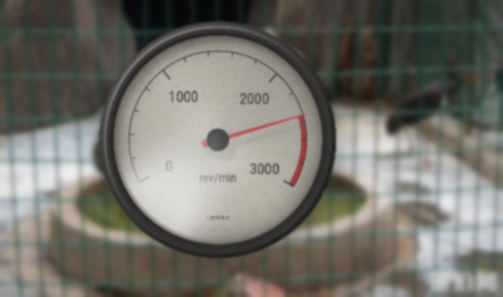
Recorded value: 2400 (rpm)
